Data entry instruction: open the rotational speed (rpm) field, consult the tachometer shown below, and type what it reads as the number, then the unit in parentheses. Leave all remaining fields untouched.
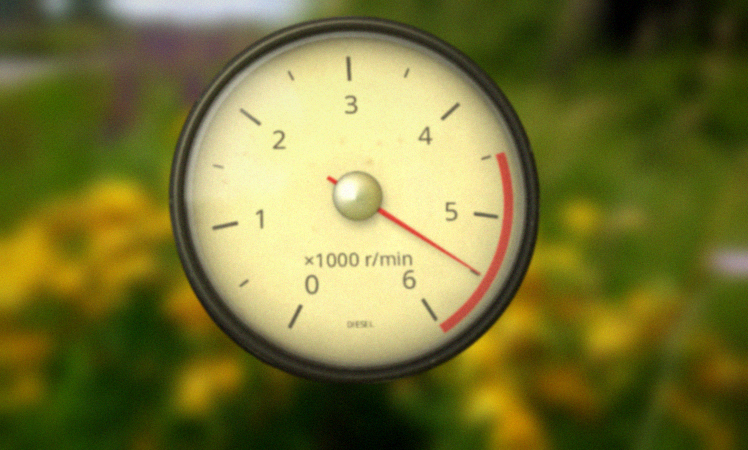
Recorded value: 5500 (rpm)
